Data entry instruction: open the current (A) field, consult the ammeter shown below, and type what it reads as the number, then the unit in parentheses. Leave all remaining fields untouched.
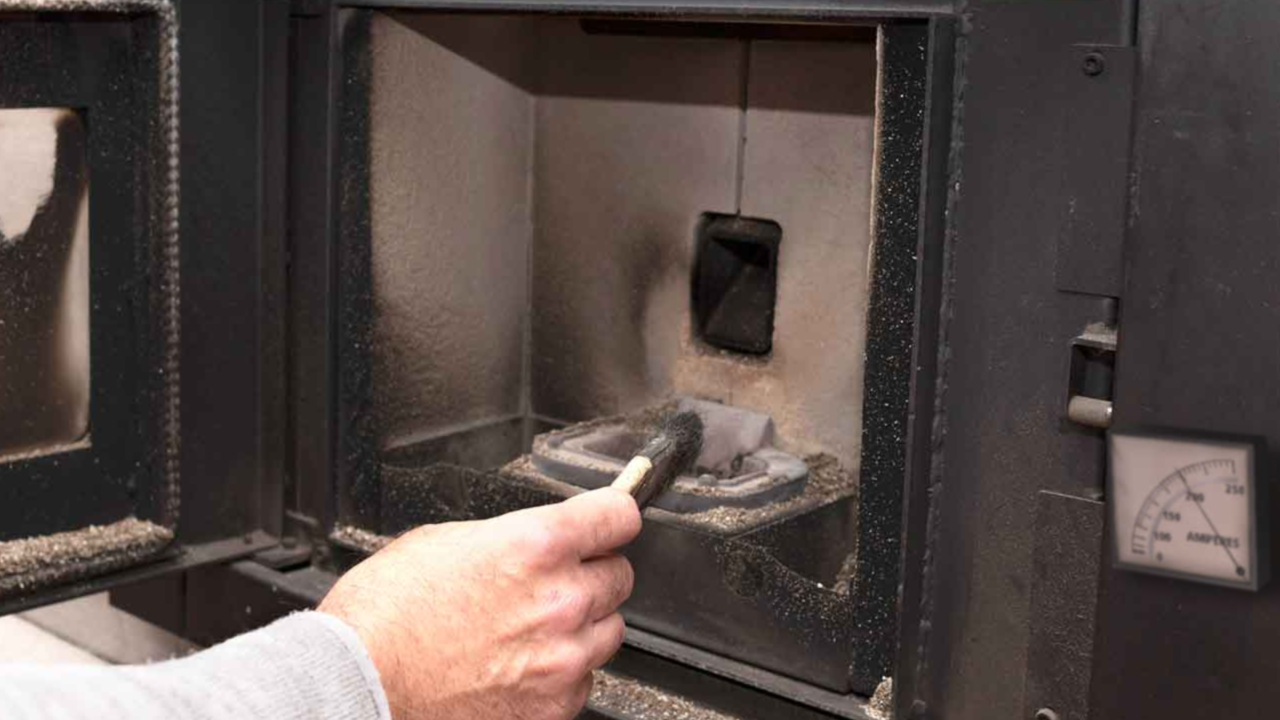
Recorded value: 200 (A)
